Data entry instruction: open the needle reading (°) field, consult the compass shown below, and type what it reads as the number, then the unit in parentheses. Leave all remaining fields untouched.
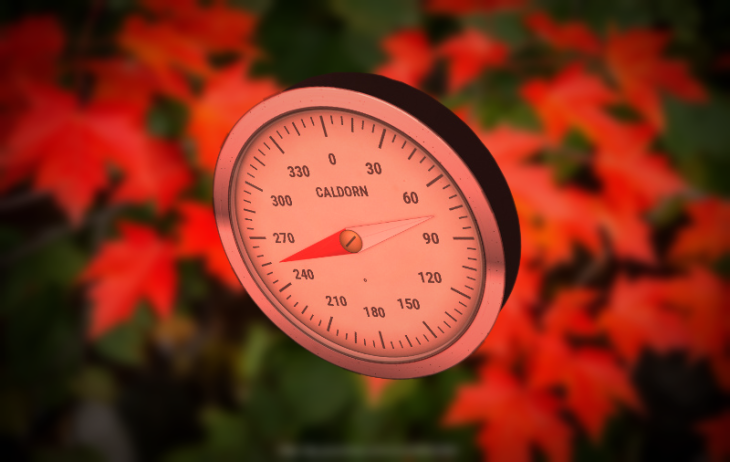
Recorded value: 255 (°)
